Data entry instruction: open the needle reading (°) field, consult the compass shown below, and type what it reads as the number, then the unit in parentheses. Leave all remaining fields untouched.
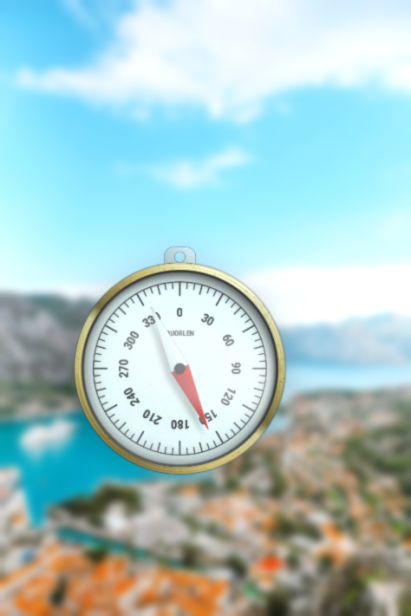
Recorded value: 155 (°)
